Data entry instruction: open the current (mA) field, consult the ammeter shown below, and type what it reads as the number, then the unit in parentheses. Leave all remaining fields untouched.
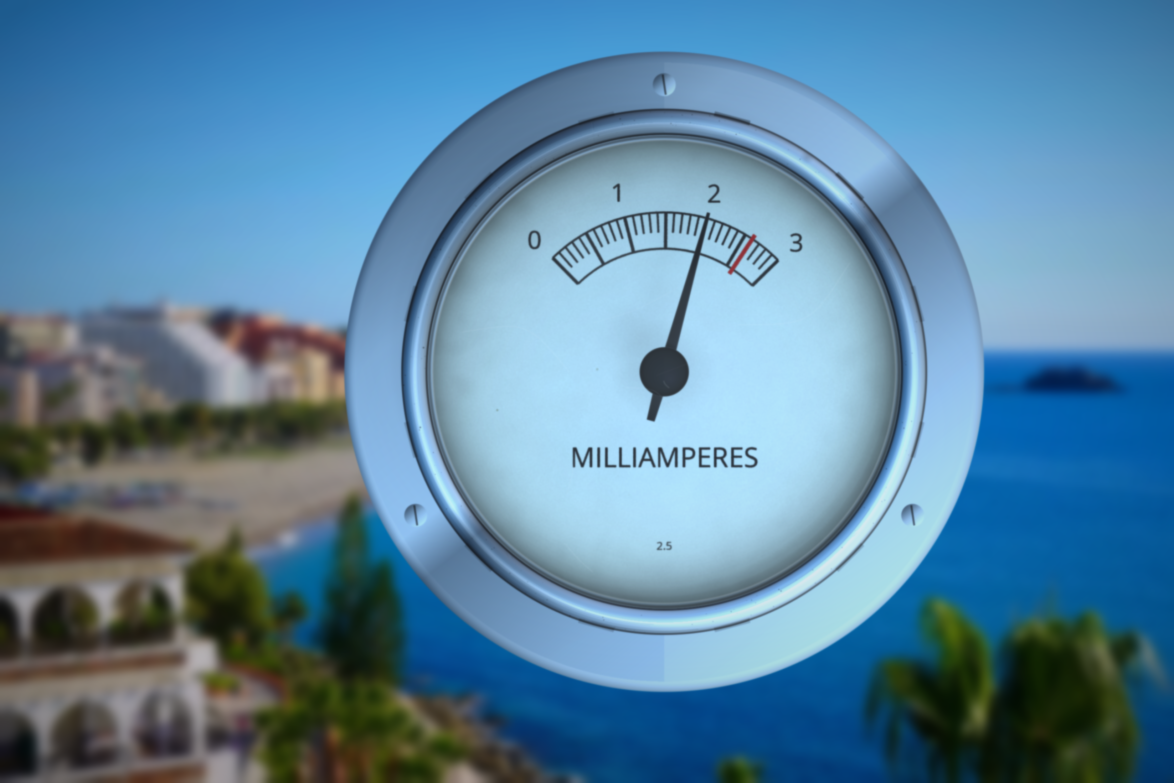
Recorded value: 2 (mA)
